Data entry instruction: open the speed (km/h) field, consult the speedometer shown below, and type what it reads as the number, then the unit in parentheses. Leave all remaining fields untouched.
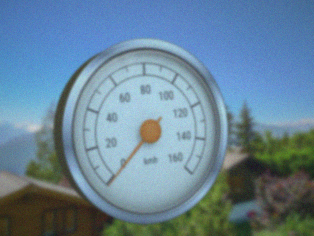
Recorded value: 0 (km/h)
